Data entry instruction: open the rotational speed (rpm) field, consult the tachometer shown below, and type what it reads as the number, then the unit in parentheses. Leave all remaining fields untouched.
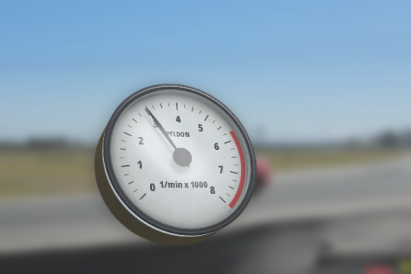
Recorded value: 3000 (rpm)
